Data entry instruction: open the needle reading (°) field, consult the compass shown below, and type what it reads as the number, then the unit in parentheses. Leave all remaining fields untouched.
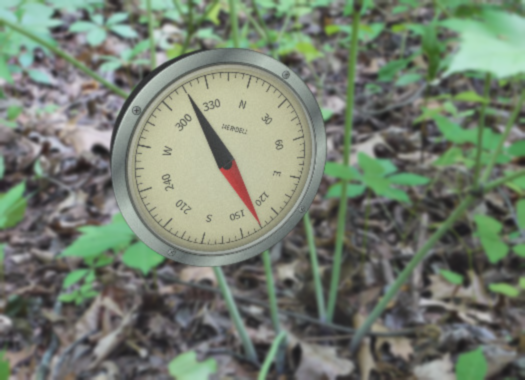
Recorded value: 135 (°)
